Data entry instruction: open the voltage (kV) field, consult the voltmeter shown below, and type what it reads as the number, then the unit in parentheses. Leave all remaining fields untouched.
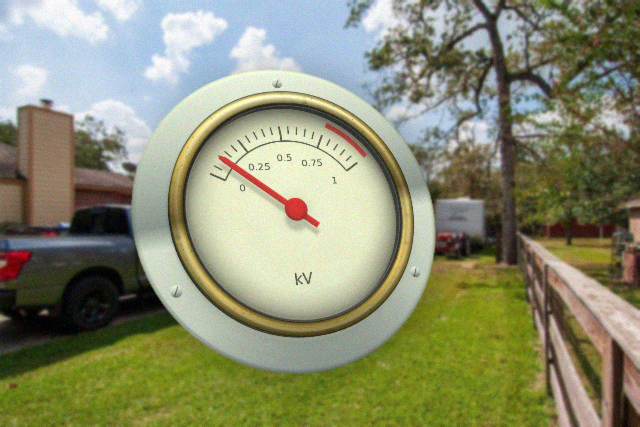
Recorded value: 0.1 (kV)
